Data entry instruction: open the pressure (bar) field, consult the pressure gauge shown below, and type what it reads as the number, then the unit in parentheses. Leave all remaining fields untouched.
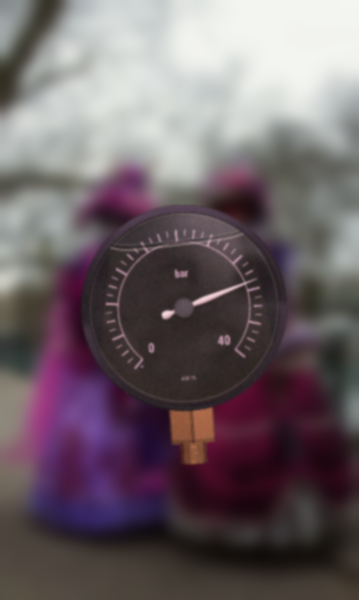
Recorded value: 31 (bar)
